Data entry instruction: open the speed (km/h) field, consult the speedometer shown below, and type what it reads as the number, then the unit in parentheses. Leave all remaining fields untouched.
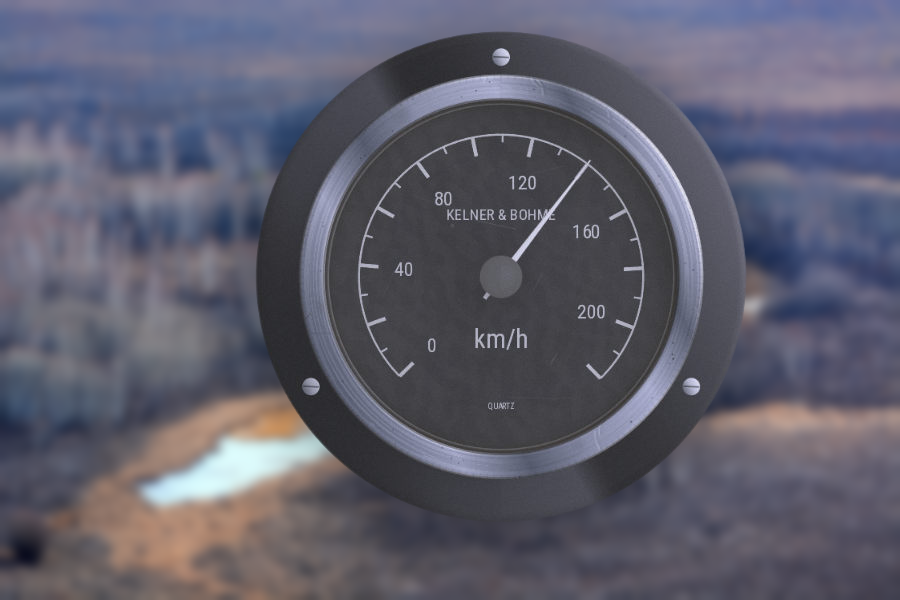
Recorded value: 140 (km/h)
